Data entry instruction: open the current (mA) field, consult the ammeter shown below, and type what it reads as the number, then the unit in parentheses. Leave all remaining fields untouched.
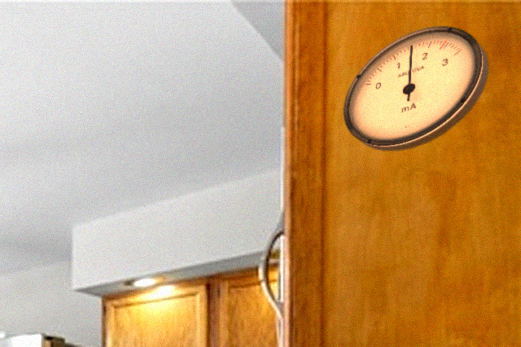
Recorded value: 1.5 (mA)
